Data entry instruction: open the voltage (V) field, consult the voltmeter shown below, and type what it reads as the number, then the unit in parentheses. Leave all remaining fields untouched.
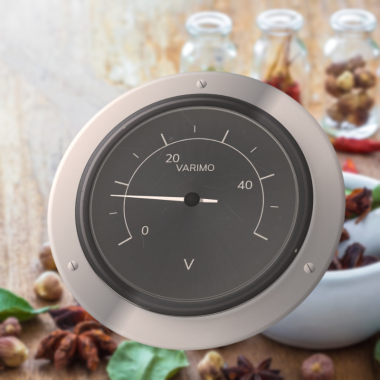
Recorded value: 7.5 (V)
